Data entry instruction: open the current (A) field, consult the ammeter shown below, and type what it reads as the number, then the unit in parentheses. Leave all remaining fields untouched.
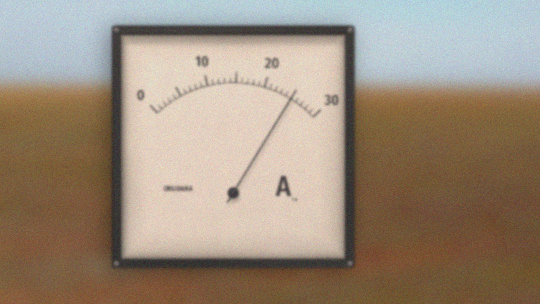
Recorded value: 25 (A)
